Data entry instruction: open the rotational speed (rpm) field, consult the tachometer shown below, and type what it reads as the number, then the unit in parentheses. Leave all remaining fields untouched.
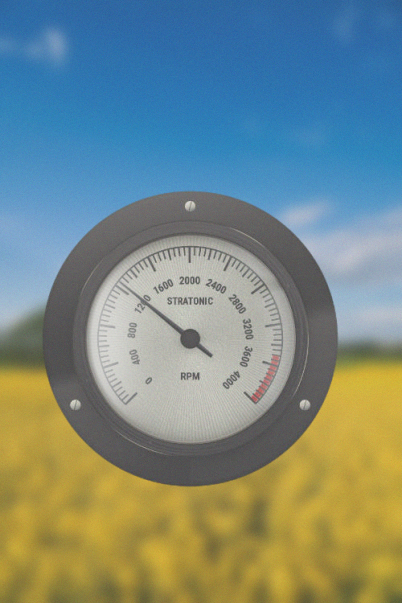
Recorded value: 1250 (rpm)
